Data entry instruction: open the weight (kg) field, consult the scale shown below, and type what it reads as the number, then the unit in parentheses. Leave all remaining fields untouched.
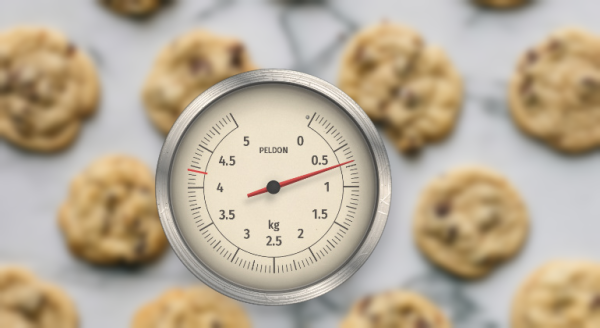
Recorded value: 0.7 (kg)
